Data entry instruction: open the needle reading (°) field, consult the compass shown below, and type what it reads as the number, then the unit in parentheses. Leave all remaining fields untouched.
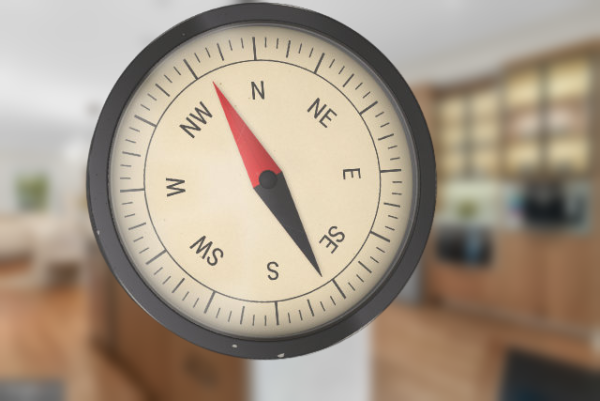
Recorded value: 335 (°)
